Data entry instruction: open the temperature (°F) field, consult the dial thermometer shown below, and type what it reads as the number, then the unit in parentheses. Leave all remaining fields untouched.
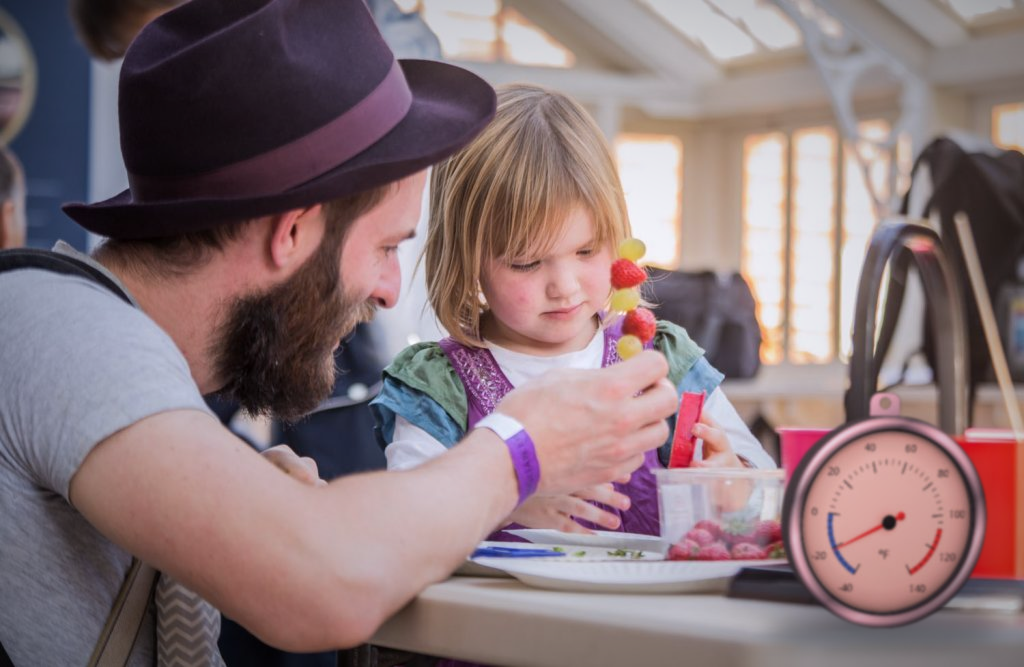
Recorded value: -20 (°F)
